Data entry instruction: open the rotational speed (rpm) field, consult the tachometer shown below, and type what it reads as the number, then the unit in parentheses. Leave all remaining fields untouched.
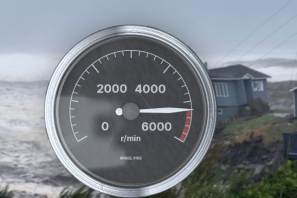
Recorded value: 5200 (rpm)
